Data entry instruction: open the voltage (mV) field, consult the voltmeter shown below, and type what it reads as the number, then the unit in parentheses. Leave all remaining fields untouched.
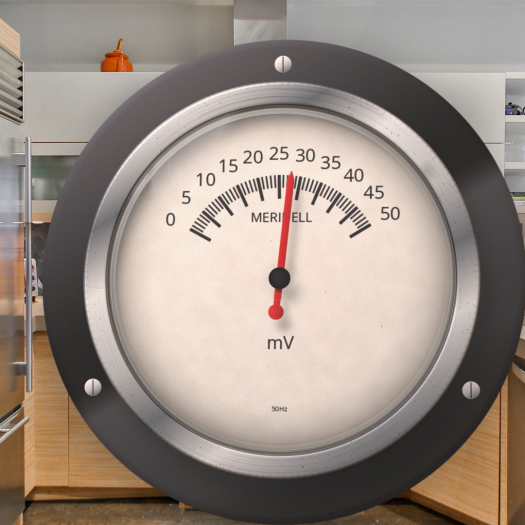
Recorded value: 28 (mV)
